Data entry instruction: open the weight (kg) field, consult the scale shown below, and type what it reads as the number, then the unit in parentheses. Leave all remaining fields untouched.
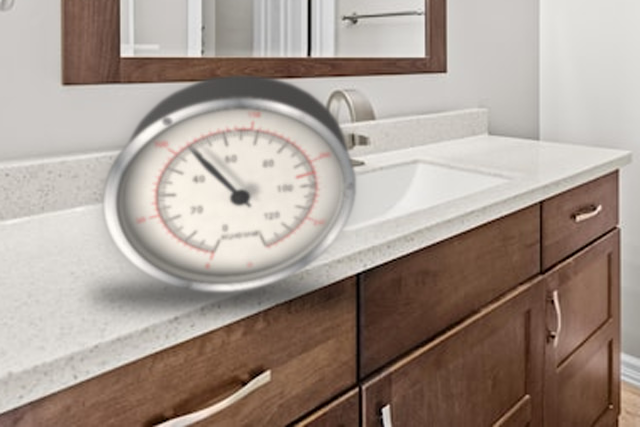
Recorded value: 50 (kg)
